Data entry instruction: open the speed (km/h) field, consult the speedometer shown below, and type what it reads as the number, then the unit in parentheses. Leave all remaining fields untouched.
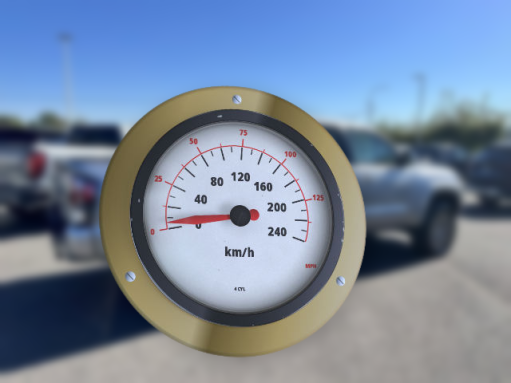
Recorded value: 5 (km/h)
